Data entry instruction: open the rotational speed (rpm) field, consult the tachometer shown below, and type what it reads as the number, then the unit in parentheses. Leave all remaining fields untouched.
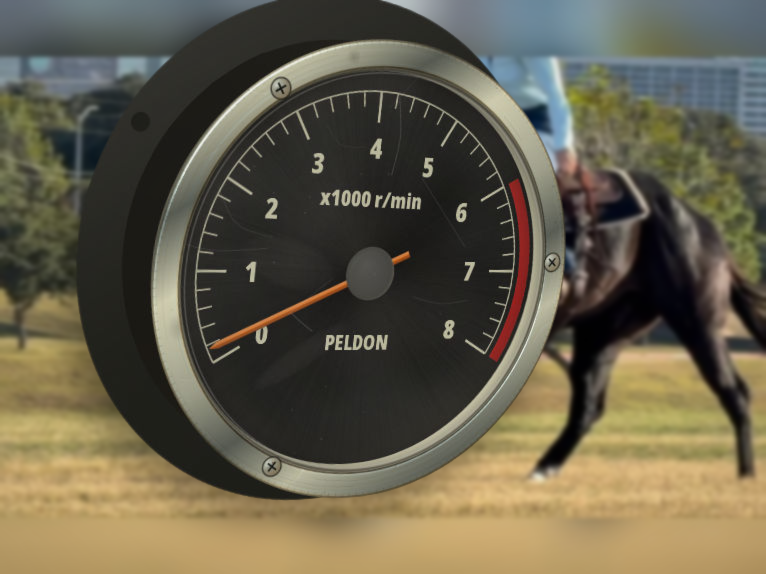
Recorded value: 200 (rpm)
